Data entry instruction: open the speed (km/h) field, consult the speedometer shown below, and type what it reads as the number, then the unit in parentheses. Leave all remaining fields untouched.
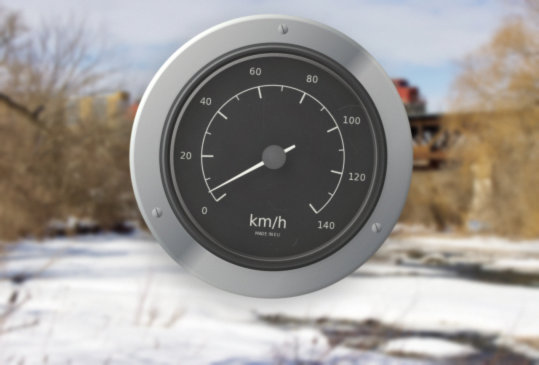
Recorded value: 5 (km/h)
